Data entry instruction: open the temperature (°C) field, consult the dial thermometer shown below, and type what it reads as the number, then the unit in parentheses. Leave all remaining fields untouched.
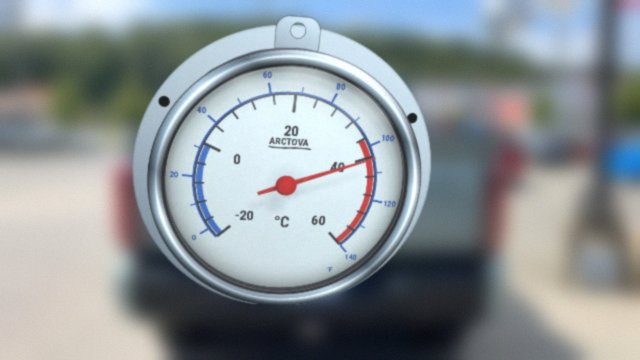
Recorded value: 40 (°C)
